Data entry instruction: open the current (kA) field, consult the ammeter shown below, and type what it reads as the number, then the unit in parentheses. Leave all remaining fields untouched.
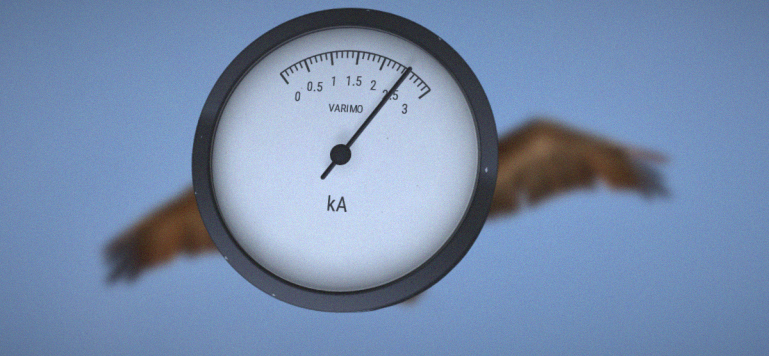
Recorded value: 2.5 (kA)
